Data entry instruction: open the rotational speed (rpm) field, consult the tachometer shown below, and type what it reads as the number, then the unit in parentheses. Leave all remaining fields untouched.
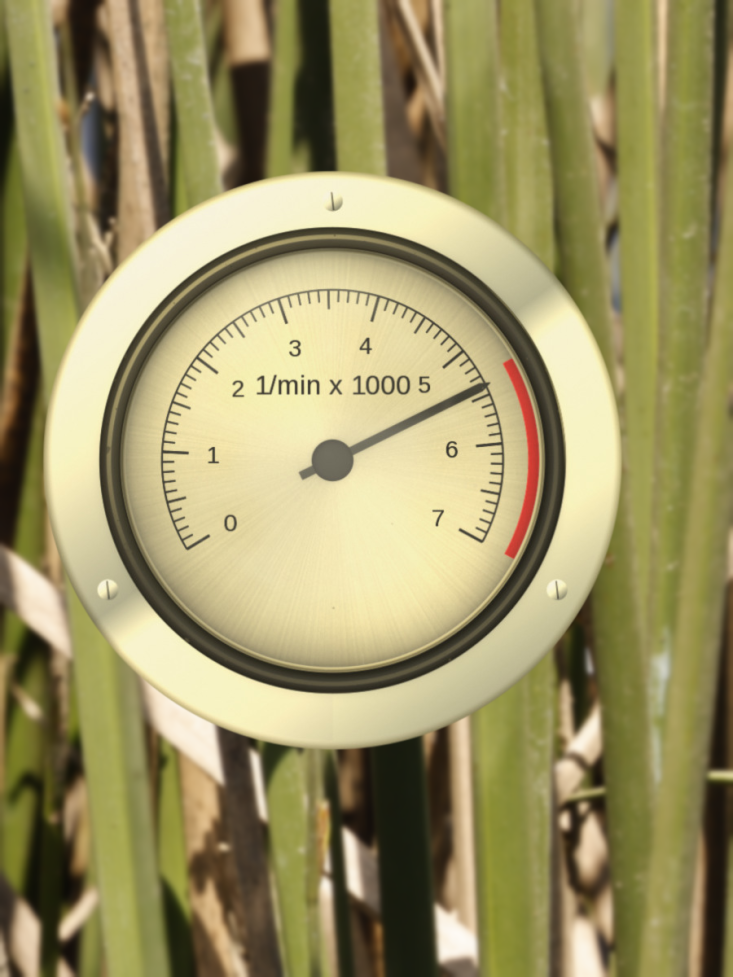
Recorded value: 5400 (rpm)
